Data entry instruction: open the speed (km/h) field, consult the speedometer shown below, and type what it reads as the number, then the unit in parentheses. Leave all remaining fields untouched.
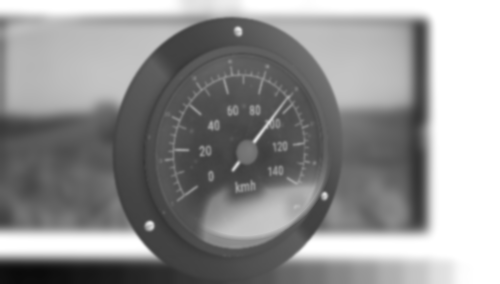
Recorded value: 95 (km/h)
